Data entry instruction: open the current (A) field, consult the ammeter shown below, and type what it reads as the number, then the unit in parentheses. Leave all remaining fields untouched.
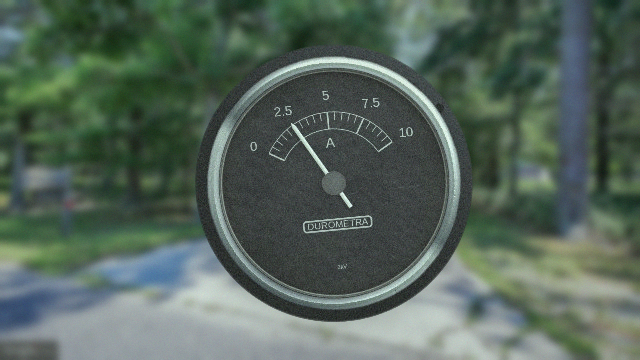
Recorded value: 2.5 (A)
